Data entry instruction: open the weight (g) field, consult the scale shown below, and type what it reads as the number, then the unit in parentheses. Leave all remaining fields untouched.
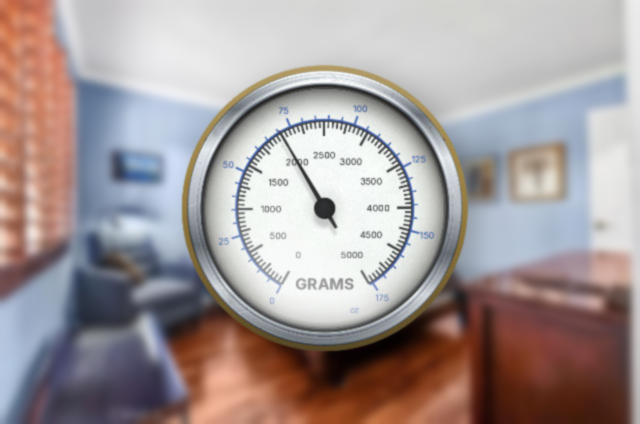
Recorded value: 2000 (g)
